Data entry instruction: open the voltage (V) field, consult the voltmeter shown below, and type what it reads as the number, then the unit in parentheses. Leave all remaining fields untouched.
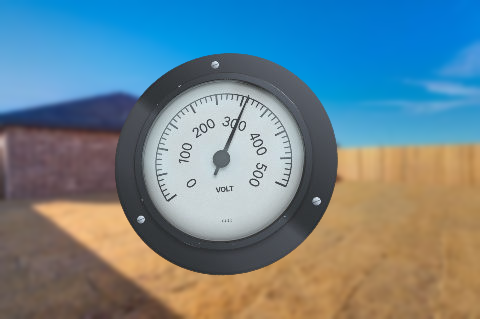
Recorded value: 310 (V)
